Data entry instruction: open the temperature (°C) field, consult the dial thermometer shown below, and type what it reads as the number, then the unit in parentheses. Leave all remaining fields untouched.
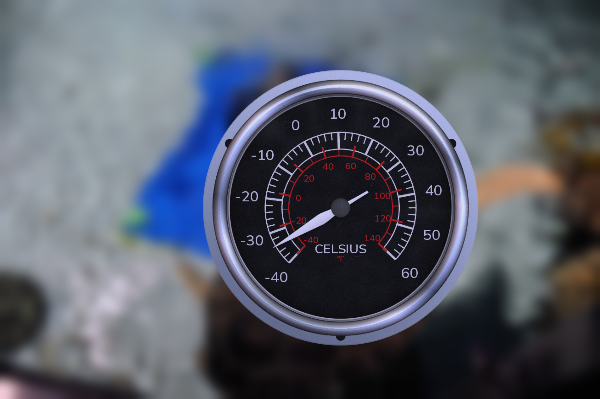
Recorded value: -34 (°C)
